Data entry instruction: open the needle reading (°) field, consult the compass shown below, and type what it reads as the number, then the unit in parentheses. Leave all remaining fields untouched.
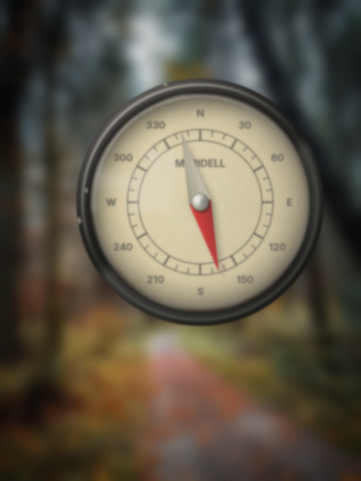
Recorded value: 165 (°)
